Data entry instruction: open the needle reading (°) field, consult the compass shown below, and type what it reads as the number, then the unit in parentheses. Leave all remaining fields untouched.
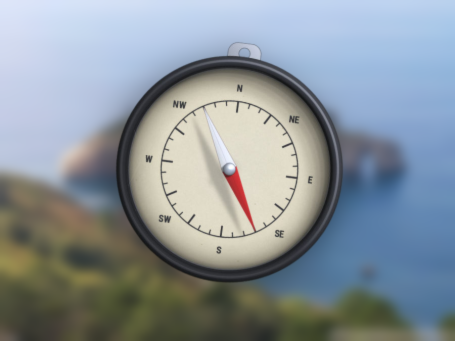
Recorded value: 150 (°)
